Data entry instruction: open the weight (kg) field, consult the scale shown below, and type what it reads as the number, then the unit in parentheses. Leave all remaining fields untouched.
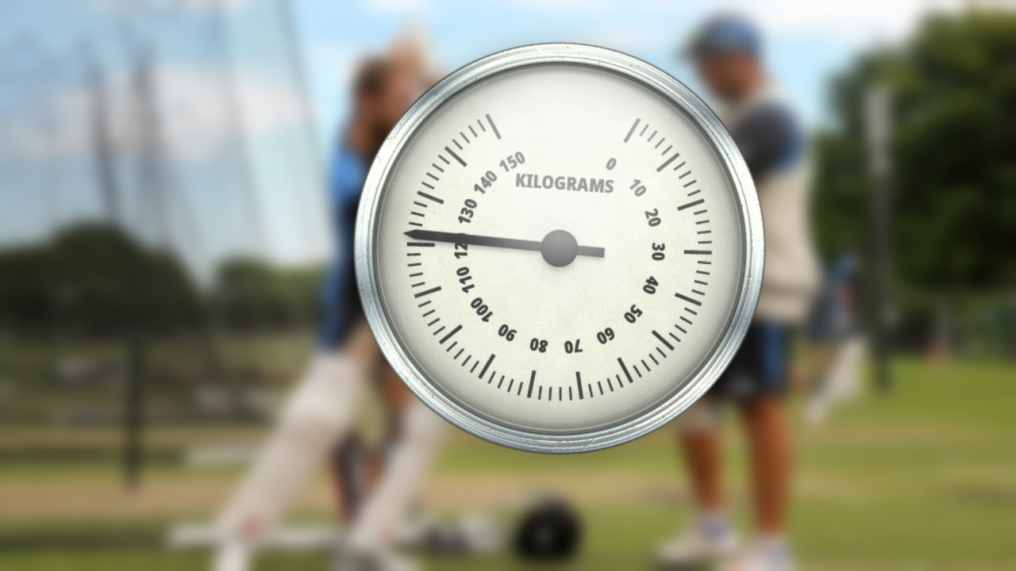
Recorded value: 122 (kg)
